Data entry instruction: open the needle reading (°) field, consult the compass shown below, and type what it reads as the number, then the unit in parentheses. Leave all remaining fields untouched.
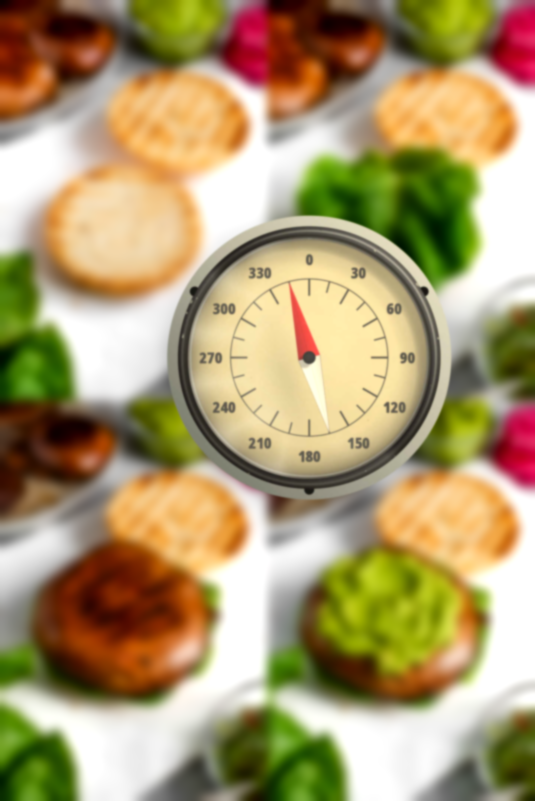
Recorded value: 345 (°)
